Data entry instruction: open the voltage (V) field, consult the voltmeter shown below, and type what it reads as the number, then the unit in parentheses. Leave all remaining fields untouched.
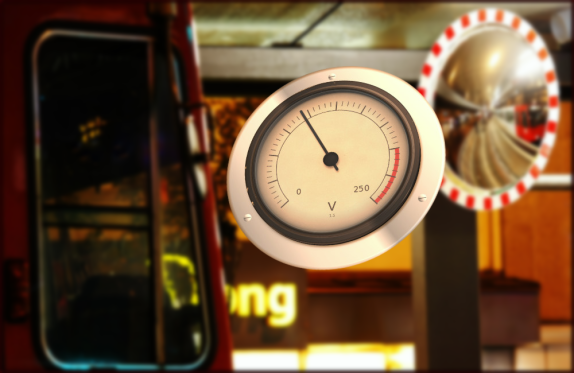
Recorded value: 95 (V)
